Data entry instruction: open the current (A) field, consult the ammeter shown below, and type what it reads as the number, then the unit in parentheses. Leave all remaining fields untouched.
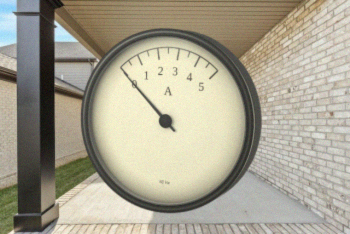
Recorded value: 0 (A)
